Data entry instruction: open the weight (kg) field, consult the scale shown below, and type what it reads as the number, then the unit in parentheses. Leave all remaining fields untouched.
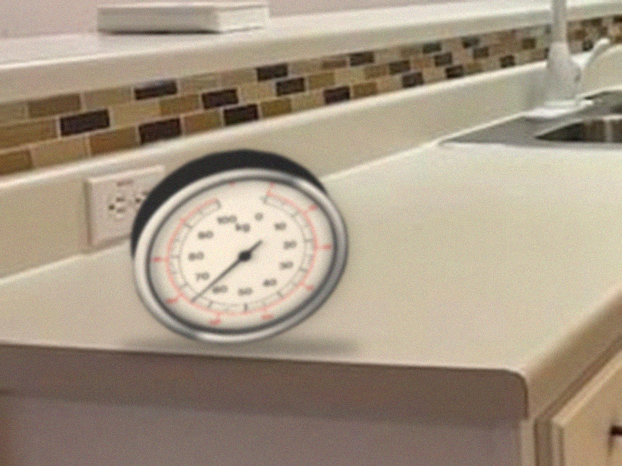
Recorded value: 65 (kg)
